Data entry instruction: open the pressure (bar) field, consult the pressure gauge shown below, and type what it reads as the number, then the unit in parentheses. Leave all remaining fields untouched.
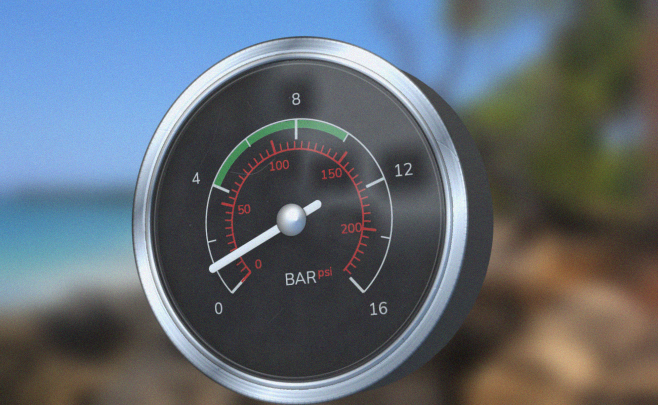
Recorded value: 1 (bar)
